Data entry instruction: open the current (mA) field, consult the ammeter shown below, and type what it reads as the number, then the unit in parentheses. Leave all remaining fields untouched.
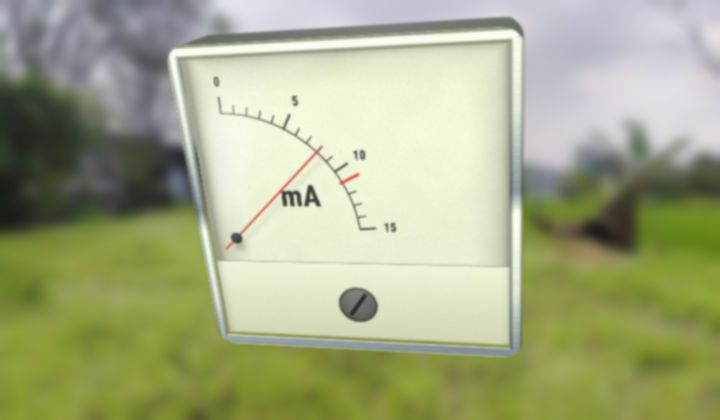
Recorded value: 8 (mA)
